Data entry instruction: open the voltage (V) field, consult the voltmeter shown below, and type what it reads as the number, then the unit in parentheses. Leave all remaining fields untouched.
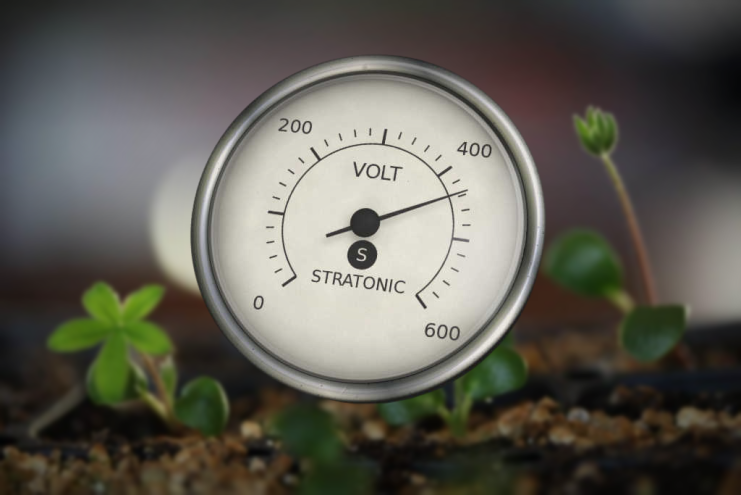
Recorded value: 440 (V)
